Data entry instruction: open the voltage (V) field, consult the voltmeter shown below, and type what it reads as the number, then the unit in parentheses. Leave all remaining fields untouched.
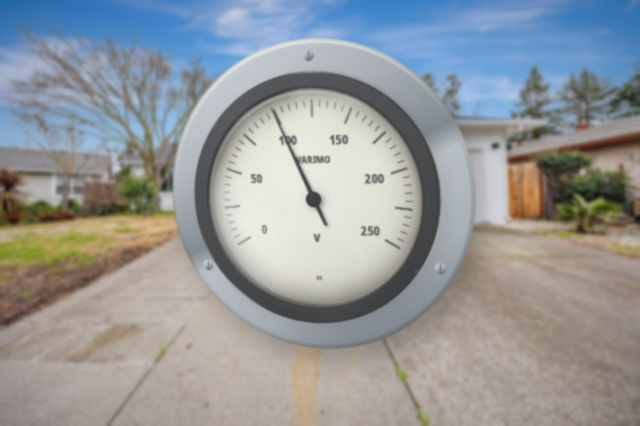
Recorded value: 100 (V)
